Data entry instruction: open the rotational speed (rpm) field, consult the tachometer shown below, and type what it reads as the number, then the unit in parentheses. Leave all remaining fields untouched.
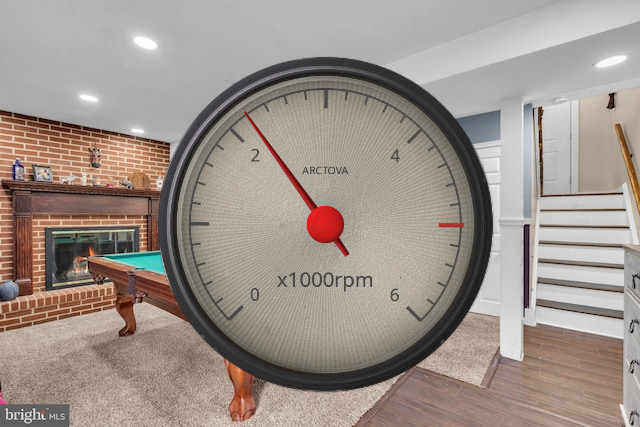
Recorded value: 2200 (rpm)
